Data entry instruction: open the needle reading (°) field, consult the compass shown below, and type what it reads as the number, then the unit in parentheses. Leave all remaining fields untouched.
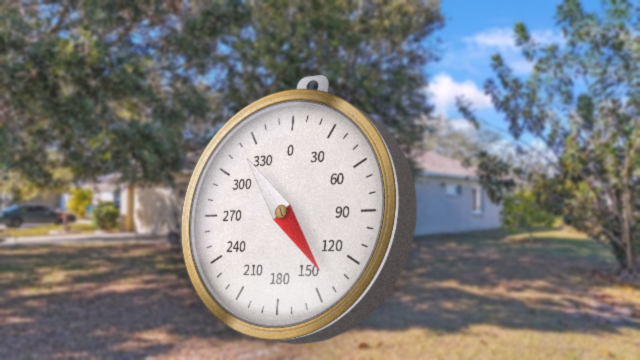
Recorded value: 140 (°)
